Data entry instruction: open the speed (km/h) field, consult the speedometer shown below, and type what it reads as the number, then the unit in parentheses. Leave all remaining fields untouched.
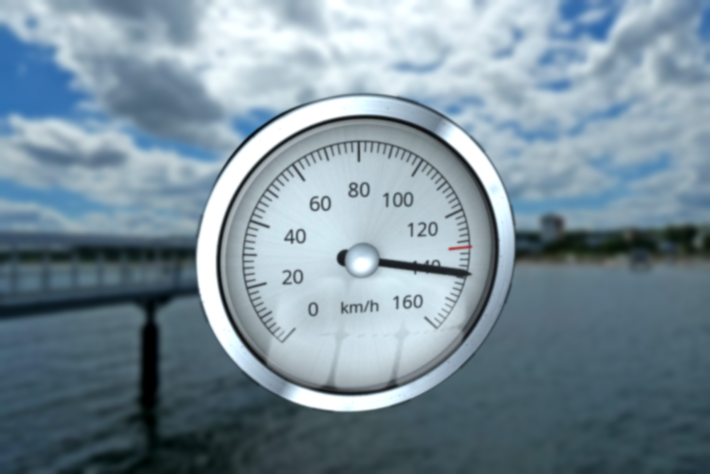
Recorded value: 140 (km/h)
